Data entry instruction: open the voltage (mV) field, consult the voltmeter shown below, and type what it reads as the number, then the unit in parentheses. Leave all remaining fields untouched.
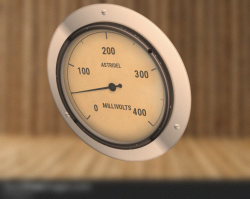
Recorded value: 50 (mV)
